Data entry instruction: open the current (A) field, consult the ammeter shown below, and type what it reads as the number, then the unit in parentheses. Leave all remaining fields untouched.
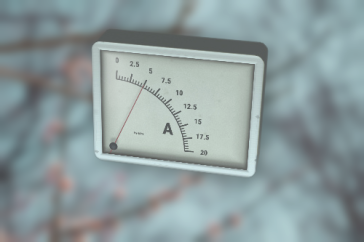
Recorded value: 5 (A)
